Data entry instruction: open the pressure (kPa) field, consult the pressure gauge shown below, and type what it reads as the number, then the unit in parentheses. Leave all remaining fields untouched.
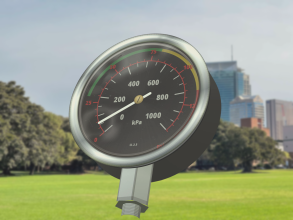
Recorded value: 50 (kPa)
